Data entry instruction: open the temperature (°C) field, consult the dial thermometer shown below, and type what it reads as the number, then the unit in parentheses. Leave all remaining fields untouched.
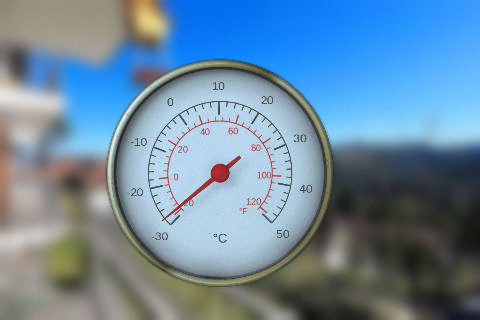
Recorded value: -28 (°C)
